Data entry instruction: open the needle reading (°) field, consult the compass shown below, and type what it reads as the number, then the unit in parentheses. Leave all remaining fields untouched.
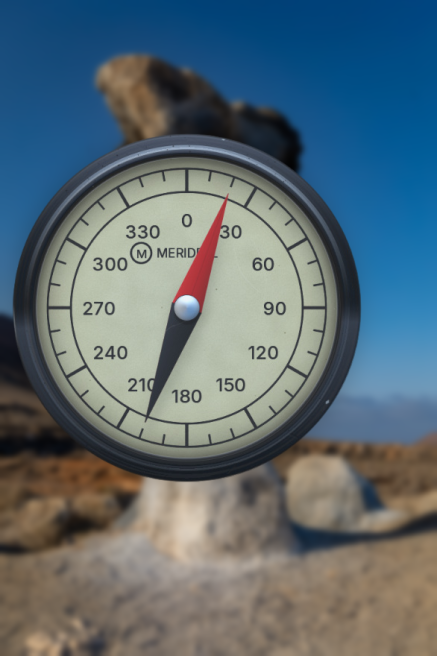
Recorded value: 20 (°)
